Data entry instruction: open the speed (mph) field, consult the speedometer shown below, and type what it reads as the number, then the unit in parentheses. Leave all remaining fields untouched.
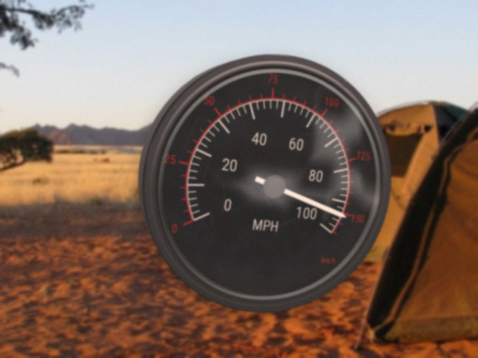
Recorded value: 94 (mph)
